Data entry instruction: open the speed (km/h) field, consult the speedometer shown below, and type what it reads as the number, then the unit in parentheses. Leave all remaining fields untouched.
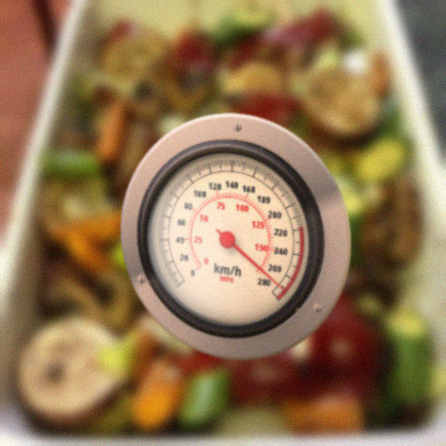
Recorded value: 270 (km/h)
